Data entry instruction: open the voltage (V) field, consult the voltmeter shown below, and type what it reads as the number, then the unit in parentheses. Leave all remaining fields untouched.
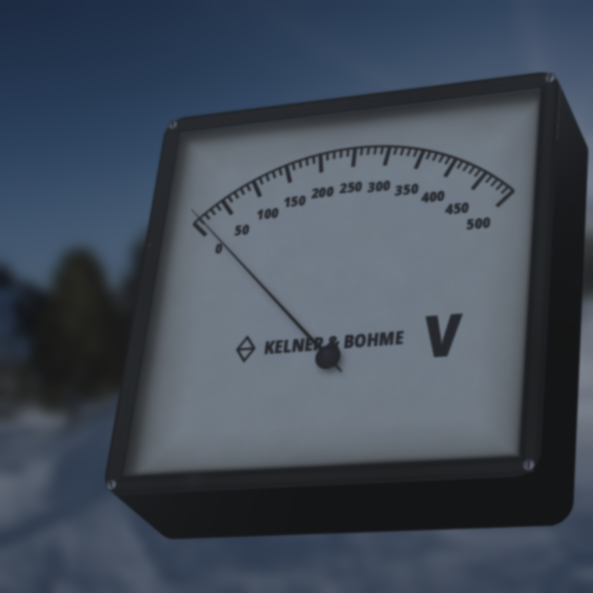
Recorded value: 10 (V)
